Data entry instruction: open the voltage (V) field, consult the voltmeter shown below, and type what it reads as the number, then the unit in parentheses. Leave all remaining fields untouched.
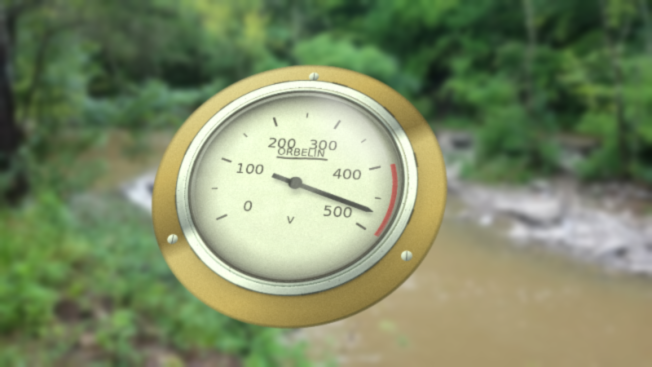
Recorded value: 475 (V)
